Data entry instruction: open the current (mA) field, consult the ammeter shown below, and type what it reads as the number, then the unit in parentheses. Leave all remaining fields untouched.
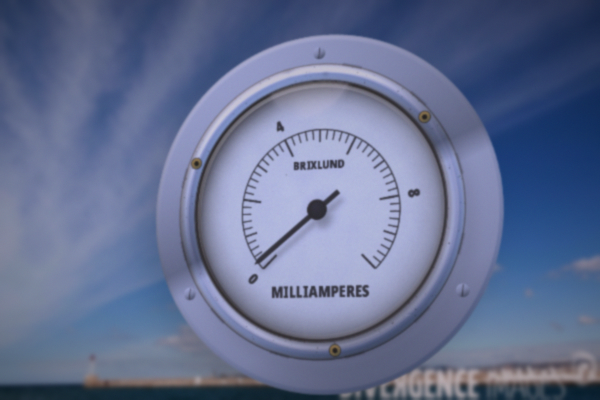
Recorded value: 0.2 (mA)
